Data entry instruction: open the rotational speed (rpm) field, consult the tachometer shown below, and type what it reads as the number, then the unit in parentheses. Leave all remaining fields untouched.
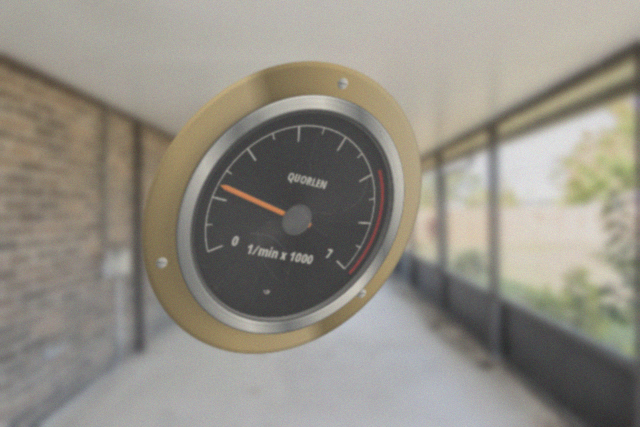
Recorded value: 1250 (rpm)
